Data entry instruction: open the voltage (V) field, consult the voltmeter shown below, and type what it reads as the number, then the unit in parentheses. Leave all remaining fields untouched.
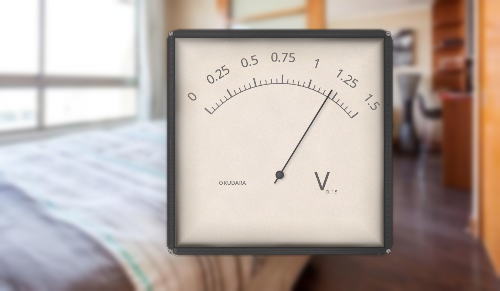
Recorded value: 1.2 (V)
